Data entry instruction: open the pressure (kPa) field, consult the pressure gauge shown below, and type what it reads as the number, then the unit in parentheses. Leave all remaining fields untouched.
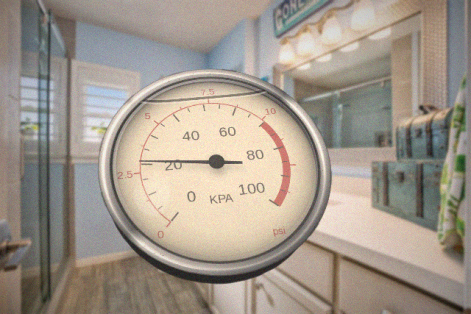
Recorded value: 20 (kPa)
